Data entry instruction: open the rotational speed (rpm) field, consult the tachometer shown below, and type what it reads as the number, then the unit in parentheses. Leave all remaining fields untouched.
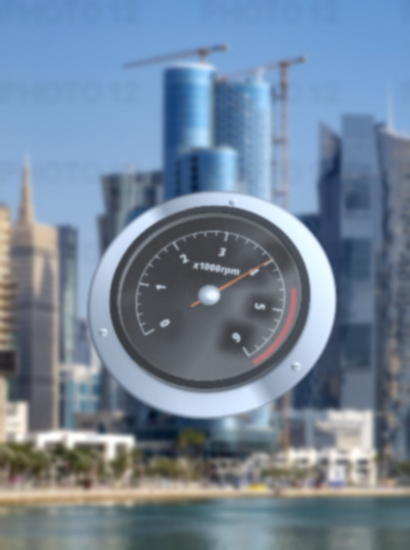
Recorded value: 4000 (rpm)
